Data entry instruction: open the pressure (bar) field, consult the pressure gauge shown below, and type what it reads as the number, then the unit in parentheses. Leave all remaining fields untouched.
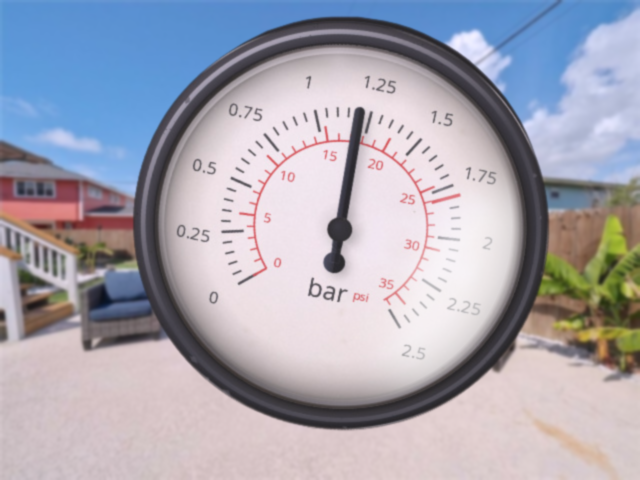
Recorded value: 1.2 (bar)
